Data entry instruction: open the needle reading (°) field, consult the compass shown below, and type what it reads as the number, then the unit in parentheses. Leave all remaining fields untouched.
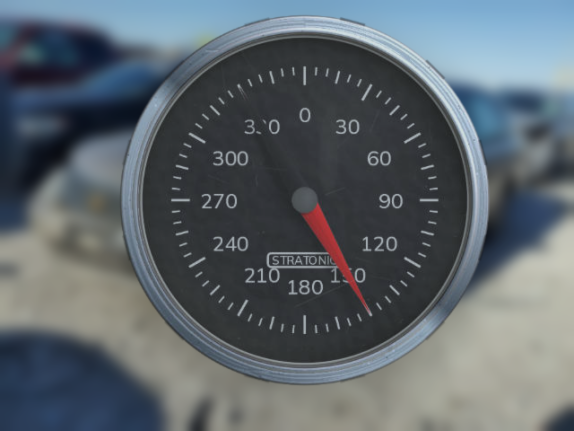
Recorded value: 150 (°)
